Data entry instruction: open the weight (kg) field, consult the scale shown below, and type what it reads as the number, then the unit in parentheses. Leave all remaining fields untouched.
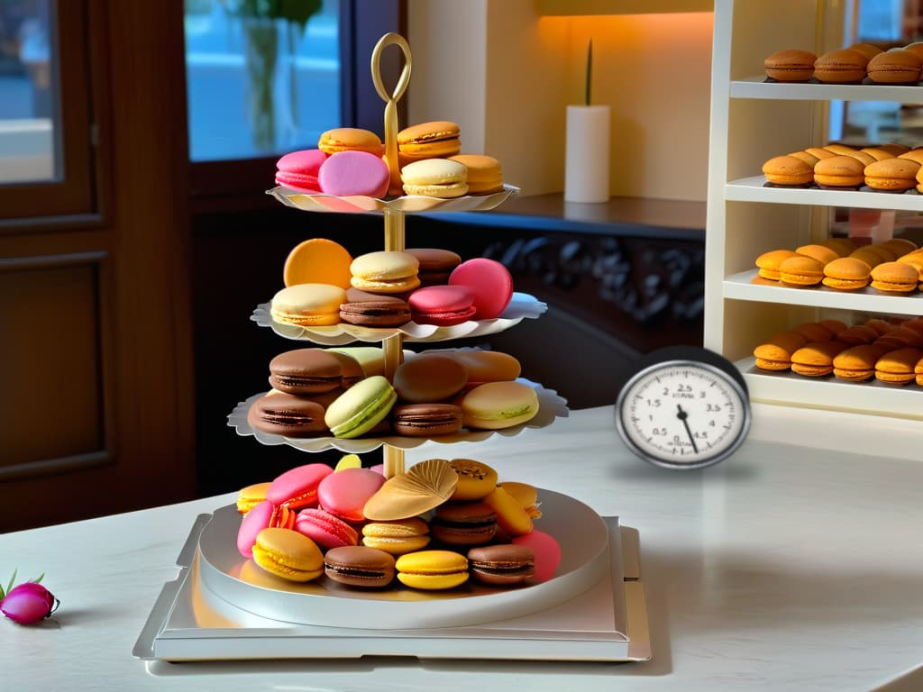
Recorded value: 4.75 (kg)
